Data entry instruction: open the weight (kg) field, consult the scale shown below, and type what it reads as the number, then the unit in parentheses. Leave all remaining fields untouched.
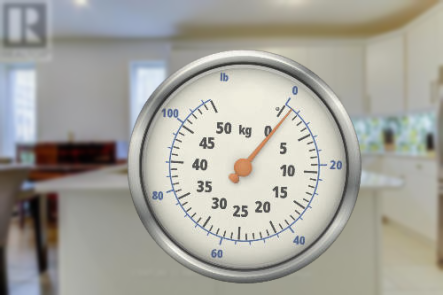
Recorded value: 1 (kg)
